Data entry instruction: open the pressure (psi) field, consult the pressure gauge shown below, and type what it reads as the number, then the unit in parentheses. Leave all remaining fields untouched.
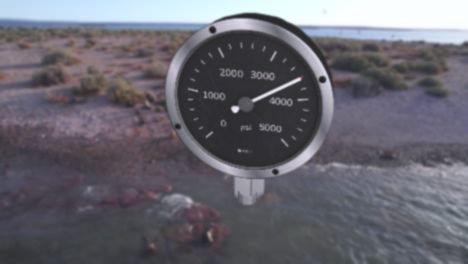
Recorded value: 3600 (psi)
